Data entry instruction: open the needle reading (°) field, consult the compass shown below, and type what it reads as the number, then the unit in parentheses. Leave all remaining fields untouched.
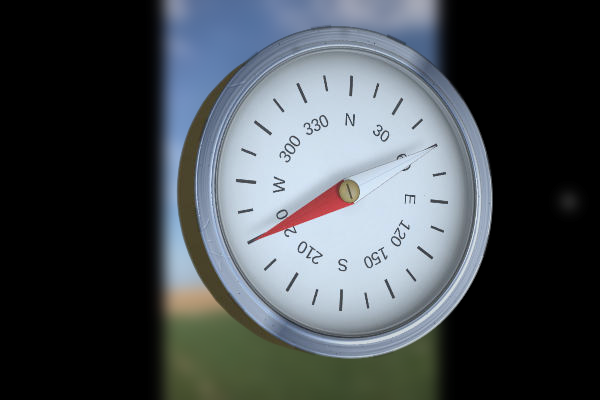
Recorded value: 240 (°)
